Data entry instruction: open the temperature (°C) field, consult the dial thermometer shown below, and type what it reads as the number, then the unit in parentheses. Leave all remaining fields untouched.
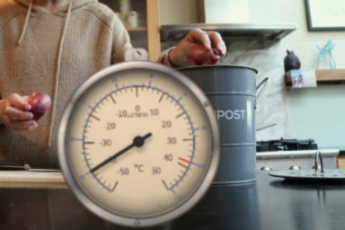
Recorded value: -40 (°C)
